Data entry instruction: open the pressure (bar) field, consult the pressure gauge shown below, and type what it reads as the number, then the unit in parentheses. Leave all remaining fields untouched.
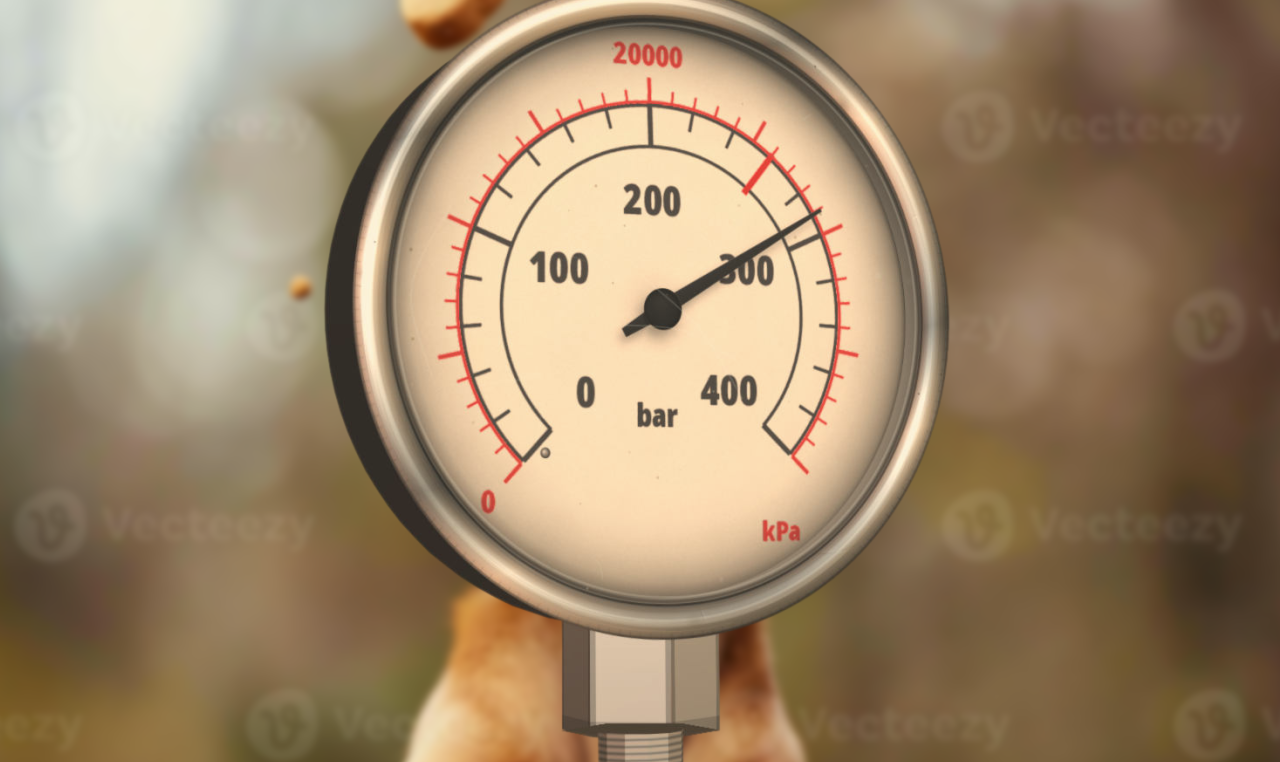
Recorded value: 290 (bar)
